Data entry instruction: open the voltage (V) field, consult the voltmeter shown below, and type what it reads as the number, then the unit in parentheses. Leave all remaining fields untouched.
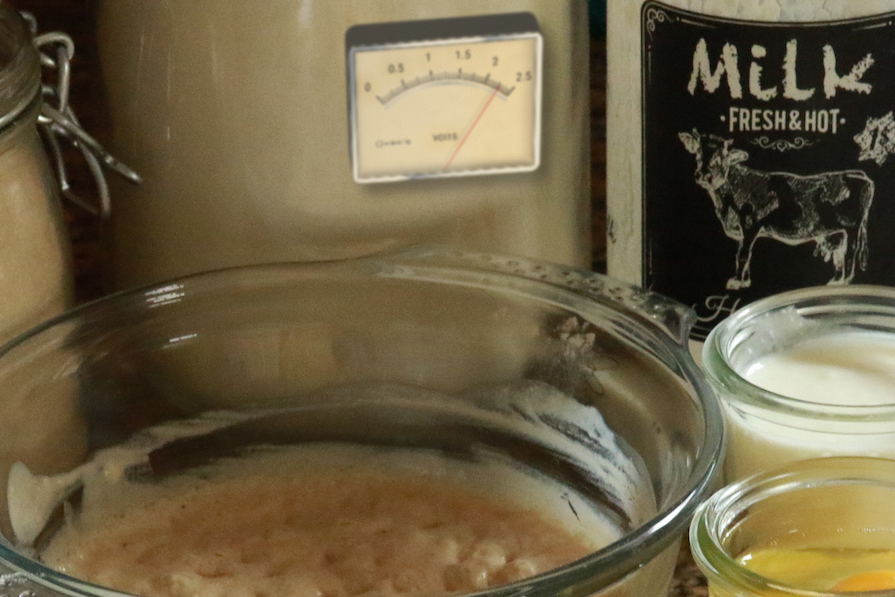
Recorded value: 2.25 (V)
